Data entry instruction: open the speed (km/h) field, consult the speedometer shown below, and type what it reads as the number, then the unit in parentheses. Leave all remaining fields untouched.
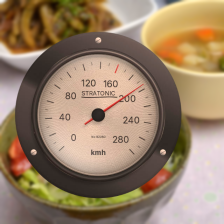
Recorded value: 195 (km/h)
